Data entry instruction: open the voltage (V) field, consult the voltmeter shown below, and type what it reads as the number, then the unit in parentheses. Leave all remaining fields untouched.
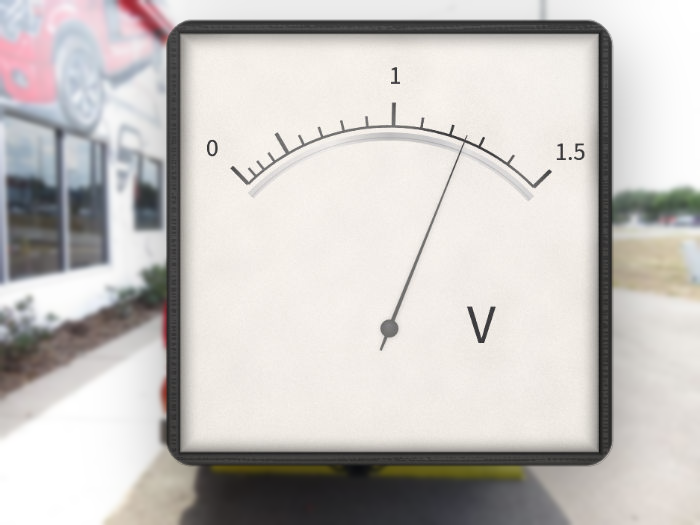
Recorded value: 1.25 (V)
